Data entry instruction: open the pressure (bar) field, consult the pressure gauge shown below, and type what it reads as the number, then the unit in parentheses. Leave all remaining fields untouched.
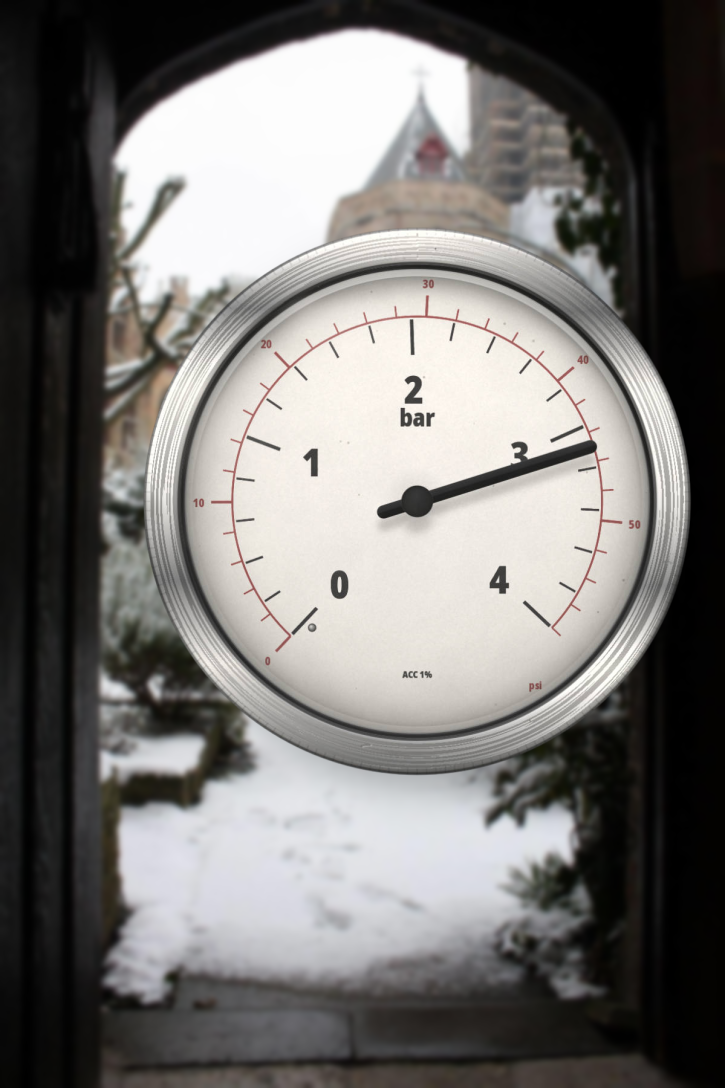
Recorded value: 3.1 (bar)
